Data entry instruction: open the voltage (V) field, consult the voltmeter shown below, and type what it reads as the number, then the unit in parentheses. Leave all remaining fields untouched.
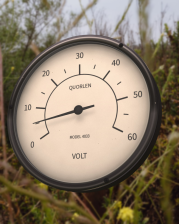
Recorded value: 5 (V)
